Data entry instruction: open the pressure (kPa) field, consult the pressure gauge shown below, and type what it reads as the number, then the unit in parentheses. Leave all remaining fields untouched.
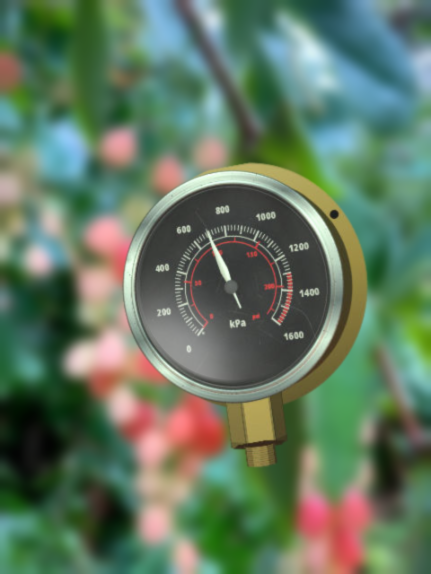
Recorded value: 700 (kPa)
